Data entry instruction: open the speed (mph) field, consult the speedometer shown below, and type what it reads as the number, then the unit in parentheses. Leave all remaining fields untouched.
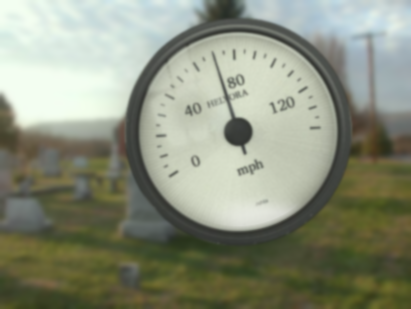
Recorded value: 70 (mph)
